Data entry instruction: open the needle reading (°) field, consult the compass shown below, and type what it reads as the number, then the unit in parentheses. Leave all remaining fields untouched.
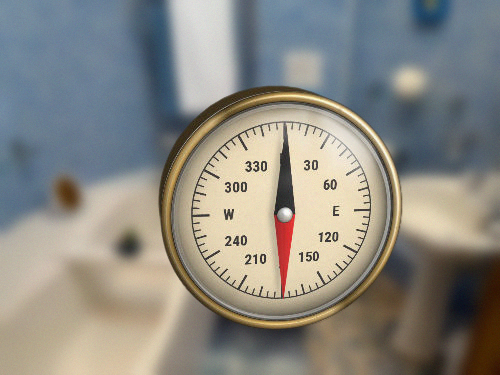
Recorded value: 180 (°)
